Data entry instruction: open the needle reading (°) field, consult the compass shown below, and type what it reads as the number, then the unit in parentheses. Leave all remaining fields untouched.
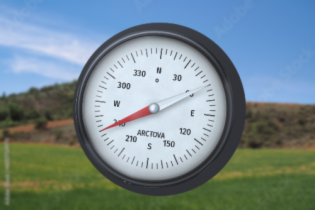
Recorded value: 240 (°)
